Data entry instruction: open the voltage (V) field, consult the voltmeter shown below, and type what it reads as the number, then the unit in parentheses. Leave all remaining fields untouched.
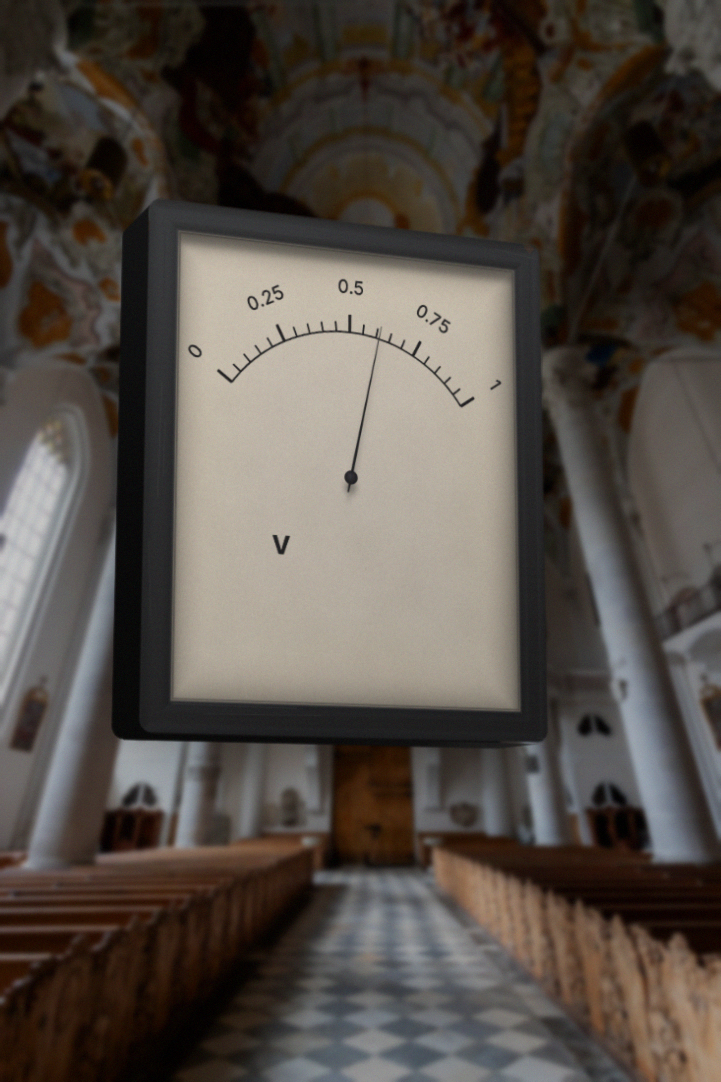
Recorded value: 0.6 (V)
